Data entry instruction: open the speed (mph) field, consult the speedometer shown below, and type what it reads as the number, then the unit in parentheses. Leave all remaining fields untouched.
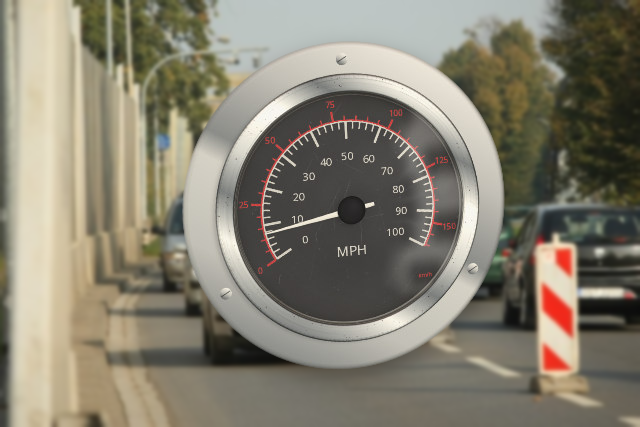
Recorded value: 8 (mph)
